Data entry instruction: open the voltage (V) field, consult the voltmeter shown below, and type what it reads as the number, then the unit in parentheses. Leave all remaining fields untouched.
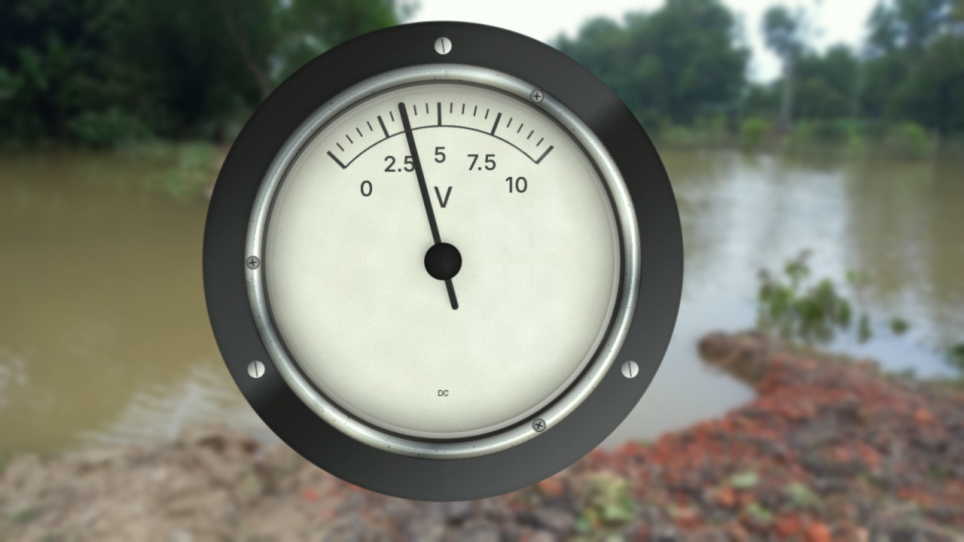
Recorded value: 3.5 (V)
